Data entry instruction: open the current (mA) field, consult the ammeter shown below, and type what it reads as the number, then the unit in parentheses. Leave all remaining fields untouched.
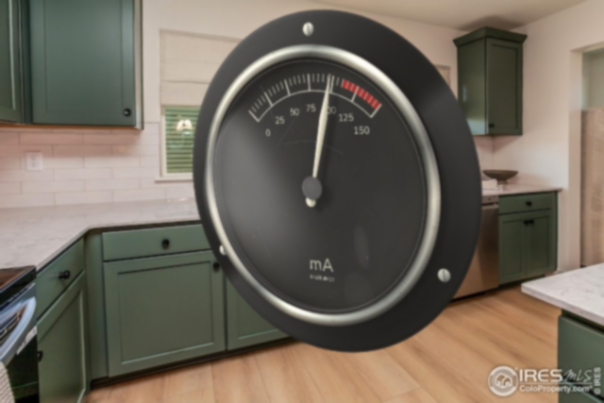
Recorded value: 100 (mA)
